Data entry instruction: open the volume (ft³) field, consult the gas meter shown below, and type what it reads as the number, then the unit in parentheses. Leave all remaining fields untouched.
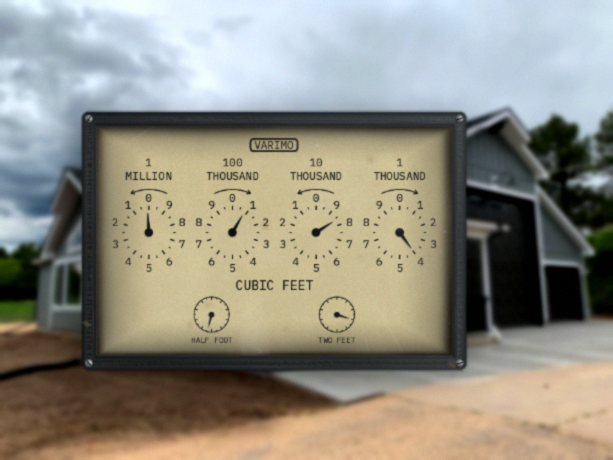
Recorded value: 8400 (ft³)
